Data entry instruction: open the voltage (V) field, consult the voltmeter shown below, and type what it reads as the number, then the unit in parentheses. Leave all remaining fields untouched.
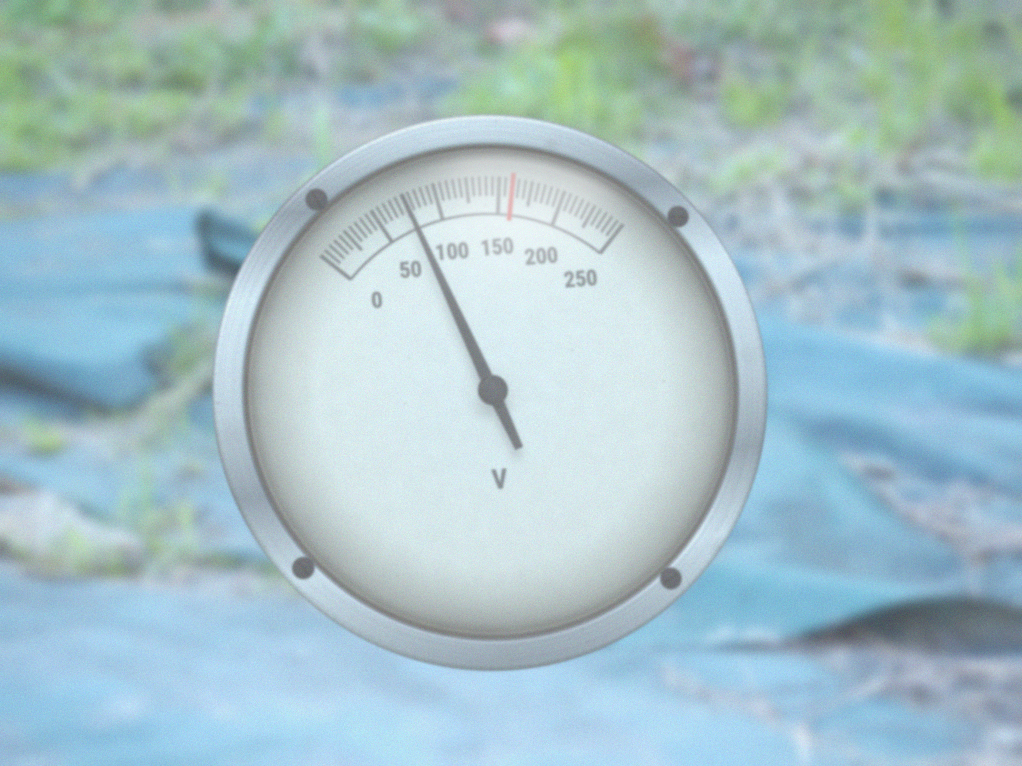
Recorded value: 75 (V)
